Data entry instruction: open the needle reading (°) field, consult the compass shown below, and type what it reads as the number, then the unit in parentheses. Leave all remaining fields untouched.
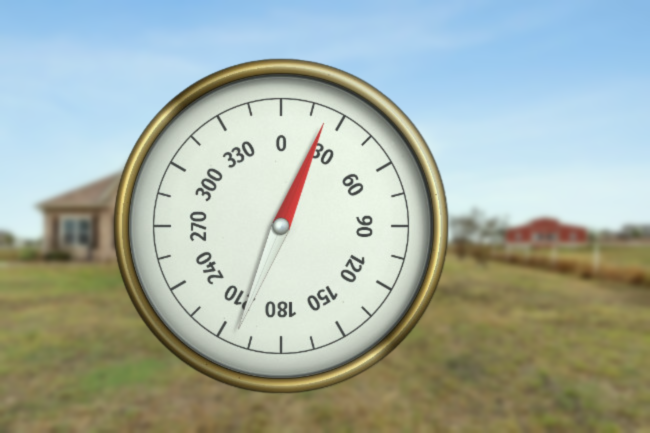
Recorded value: 22.5 (°)
